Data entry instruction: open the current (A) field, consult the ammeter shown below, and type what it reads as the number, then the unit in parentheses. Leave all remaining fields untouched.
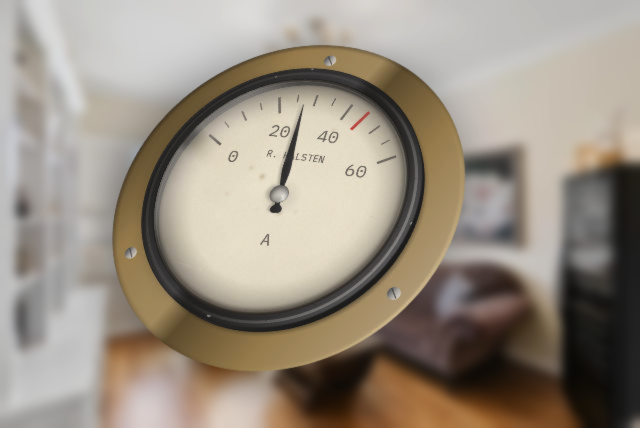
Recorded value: 27.5 (A)
